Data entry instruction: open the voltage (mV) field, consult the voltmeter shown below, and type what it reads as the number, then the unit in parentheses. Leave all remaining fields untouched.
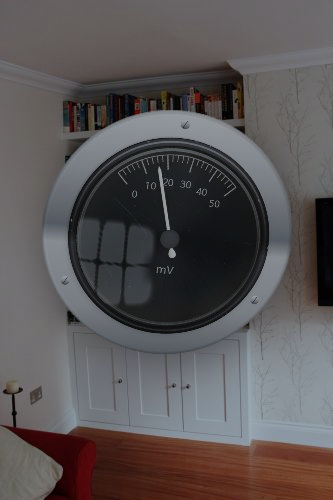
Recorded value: 16 (mV)
